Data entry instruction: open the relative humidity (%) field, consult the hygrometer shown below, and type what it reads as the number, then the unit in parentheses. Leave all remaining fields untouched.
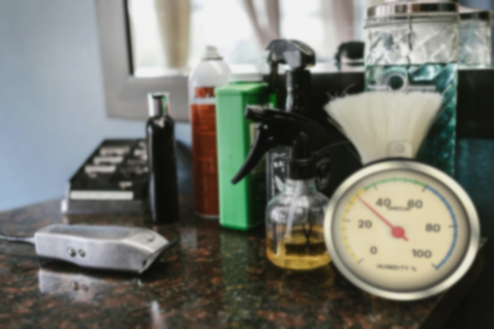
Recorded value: 32 (%)
